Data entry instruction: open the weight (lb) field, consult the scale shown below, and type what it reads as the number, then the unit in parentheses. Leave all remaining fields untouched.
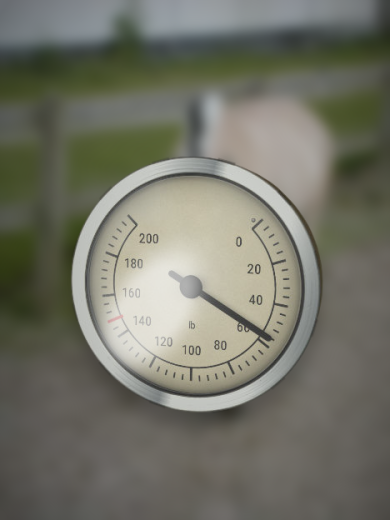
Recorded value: 56 (lb)
